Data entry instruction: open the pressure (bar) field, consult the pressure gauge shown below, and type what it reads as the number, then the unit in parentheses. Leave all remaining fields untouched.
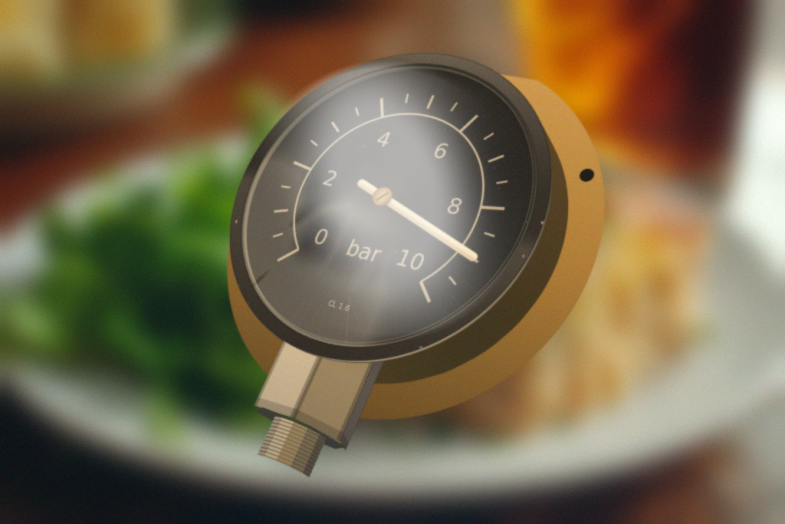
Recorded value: 9 (bar)
